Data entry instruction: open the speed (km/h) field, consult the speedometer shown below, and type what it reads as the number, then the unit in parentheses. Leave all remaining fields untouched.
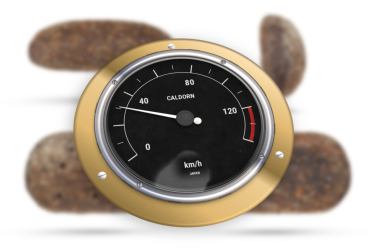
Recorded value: 30 (km/h)
